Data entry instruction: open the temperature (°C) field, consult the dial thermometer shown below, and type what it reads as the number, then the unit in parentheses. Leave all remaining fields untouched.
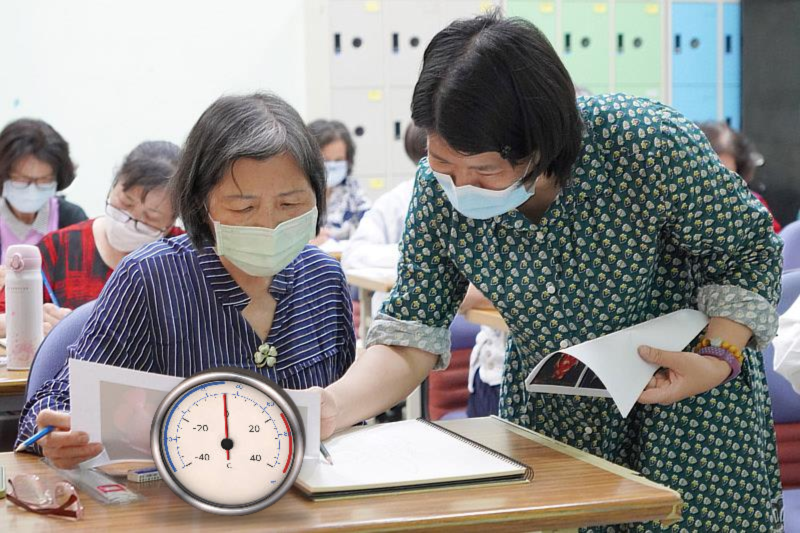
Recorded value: 0 (°C)
